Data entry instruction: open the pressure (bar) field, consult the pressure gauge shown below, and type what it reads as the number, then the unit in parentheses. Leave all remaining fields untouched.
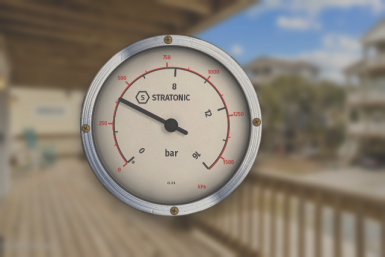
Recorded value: 4 (bar)
